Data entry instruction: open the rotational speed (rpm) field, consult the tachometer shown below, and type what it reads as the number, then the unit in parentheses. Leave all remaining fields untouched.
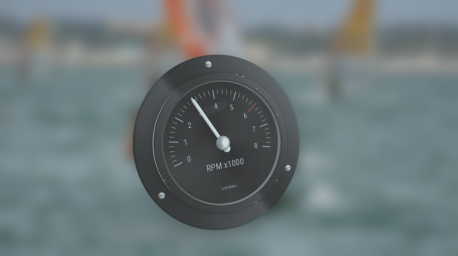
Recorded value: 3000 (rpm)
